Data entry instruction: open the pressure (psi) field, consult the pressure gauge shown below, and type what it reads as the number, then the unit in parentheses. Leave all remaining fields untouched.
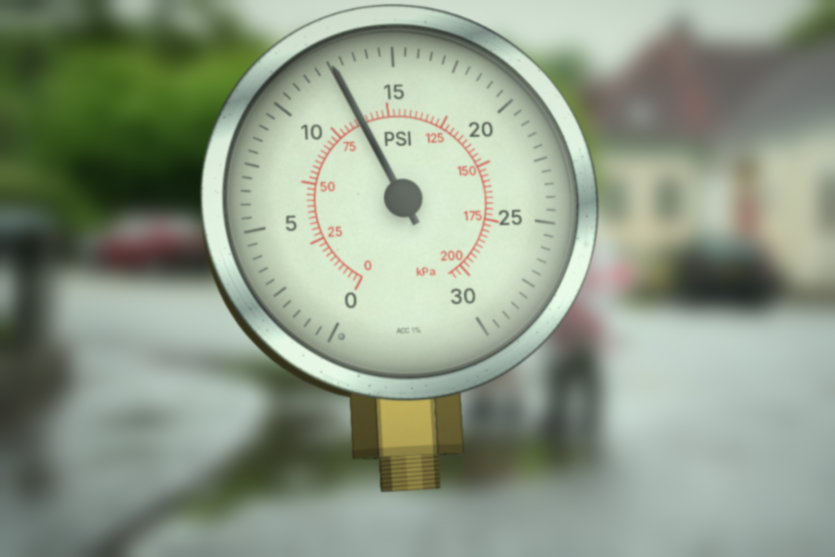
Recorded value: 12.5 (psi)
